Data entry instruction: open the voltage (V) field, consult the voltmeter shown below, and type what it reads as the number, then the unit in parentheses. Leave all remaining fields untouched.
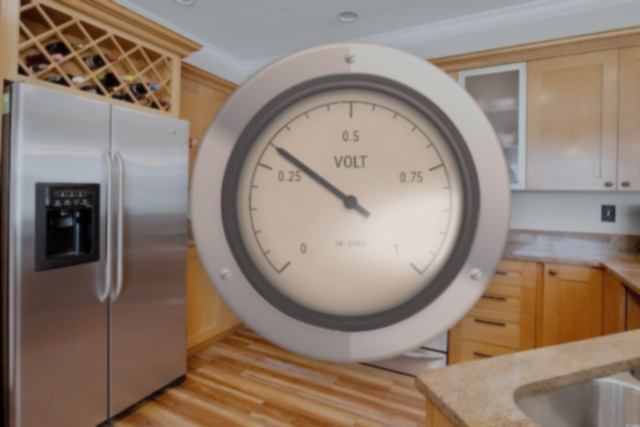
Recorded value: 0.3 (V)
